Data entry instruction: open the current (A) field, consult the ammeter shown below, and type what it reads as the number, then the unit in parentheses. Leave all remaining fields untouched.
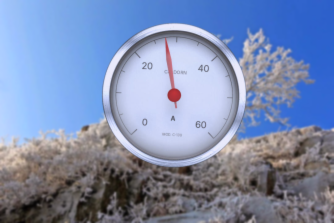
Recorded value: 27.5 (A)
